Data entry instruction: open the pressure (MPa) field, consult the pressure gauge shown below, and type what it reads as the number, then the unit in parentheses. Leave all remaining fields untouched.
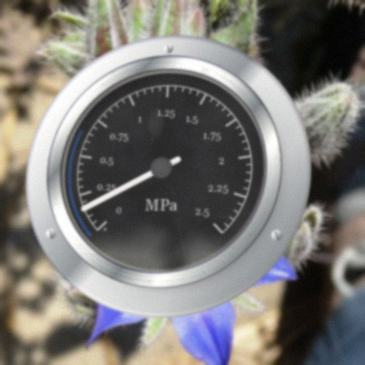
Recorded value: 0.15 (MPa)
